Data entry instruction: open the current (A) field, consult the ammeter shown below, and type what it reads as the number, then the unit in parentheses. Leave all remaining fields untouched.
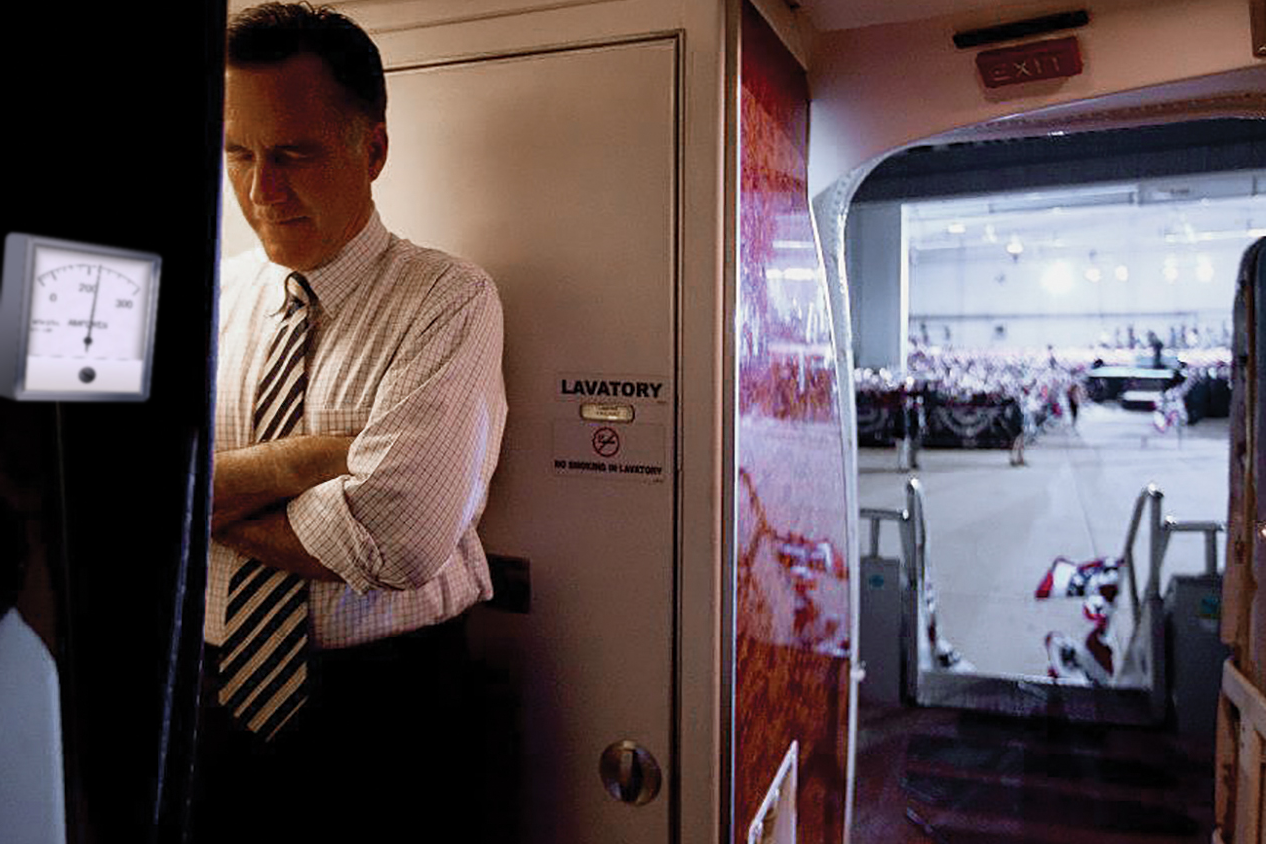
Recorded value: 220 (A)
